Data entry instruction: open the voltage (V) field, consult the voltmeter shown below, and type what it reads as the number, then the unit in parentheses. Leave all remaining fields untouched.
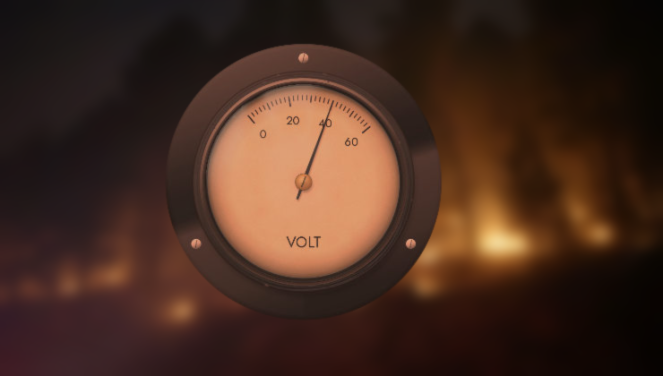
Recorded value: 40 (V)
